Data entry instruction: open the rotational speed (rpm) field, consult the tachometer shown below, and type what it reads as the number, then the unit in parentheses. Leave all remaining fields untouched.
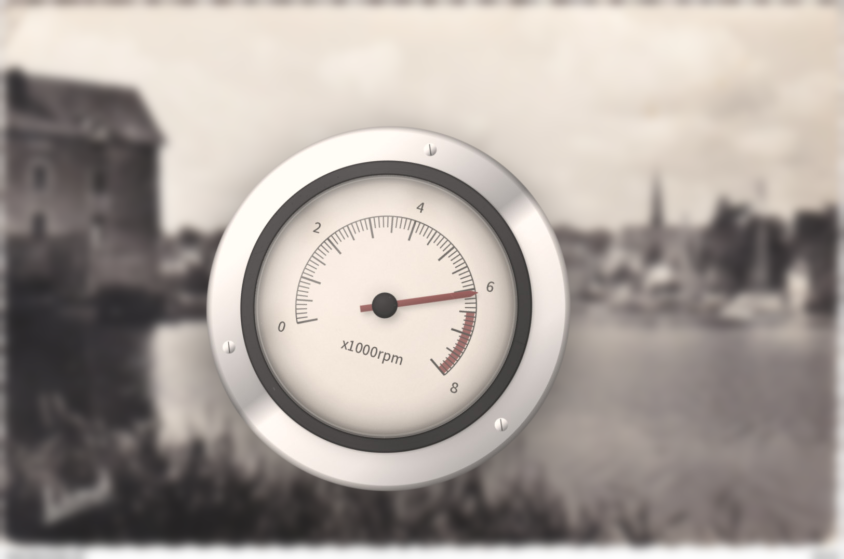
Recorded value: 6100 (rpm)
